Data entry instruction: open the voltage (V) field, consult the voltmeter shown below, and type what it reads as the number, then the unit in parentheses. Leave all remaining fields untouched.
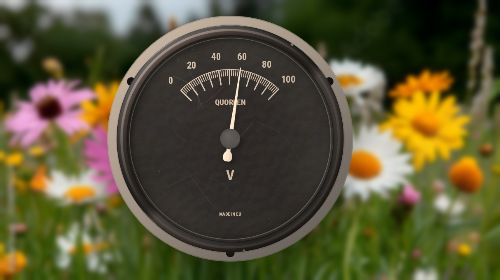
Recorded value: 60 (V)
